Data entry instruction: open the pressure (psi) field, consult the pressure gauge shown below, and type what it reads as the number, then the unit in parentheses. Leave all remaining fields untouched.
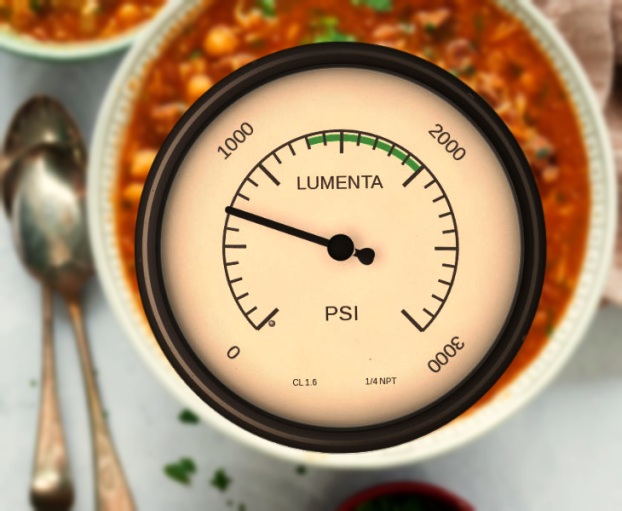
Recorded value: 700 (psi)
